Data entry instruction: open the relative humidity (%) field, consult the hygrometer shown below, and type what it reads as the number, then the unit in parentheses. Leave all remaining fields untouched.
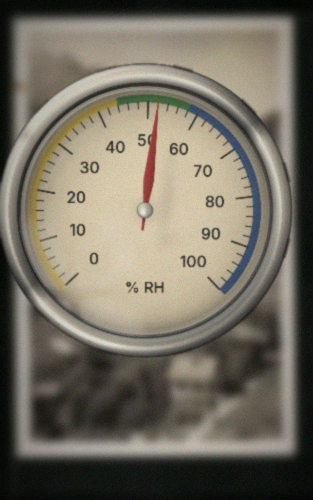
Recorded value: 52 (%)
